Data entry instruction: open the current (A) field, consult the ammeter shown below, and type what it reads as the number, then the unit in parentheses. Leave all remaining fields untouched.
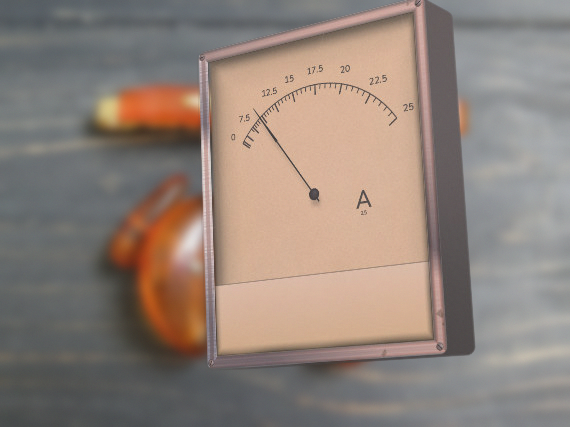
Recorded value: 10 (A)
